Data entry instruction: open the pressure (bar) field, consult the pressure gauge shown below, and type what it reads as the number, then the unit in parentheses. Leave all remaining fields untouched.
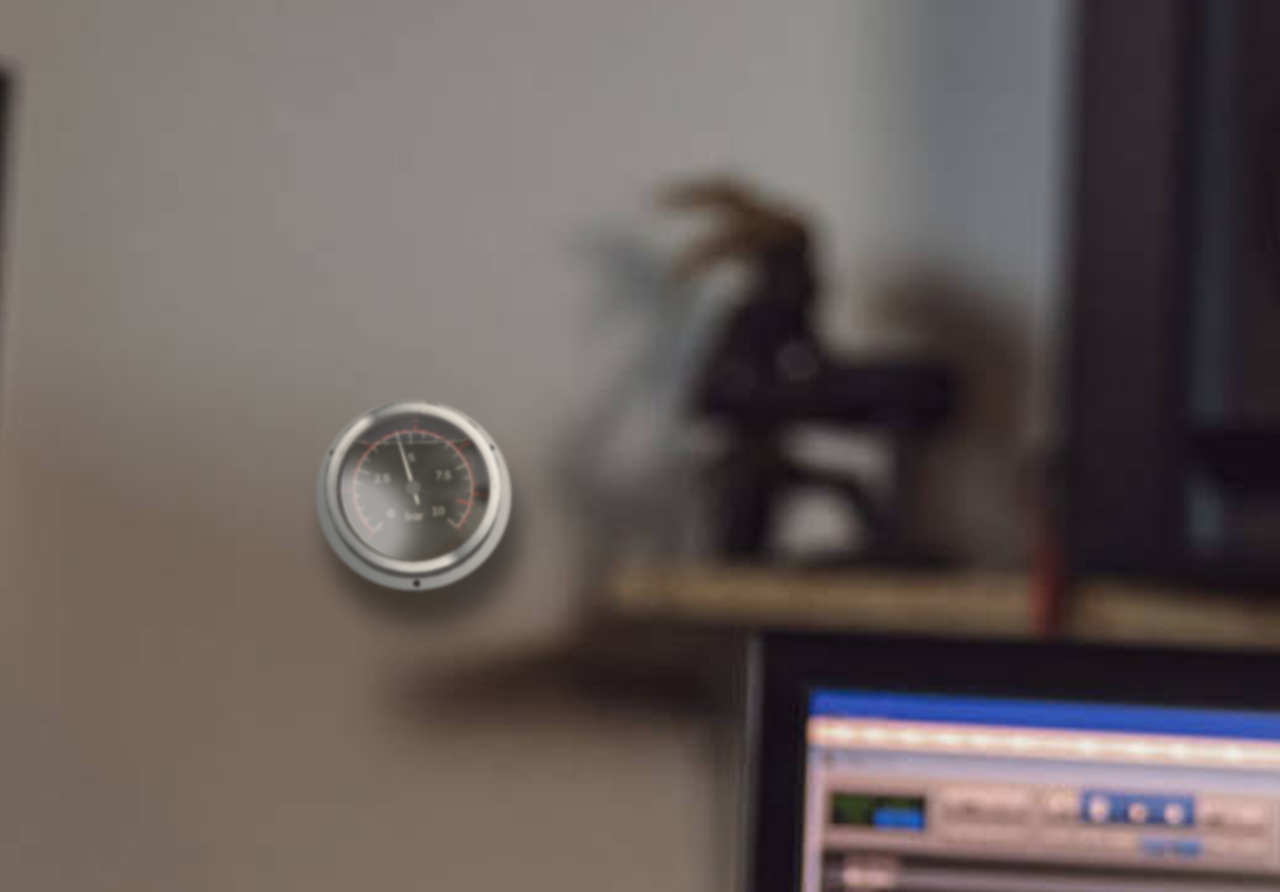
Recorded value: 4.5 (bar)
